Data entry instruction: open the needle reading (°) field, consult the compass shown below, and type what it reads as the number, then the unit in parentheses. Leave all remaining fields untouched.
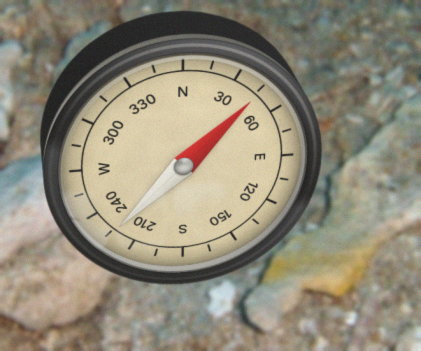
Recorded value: 45 (°)
